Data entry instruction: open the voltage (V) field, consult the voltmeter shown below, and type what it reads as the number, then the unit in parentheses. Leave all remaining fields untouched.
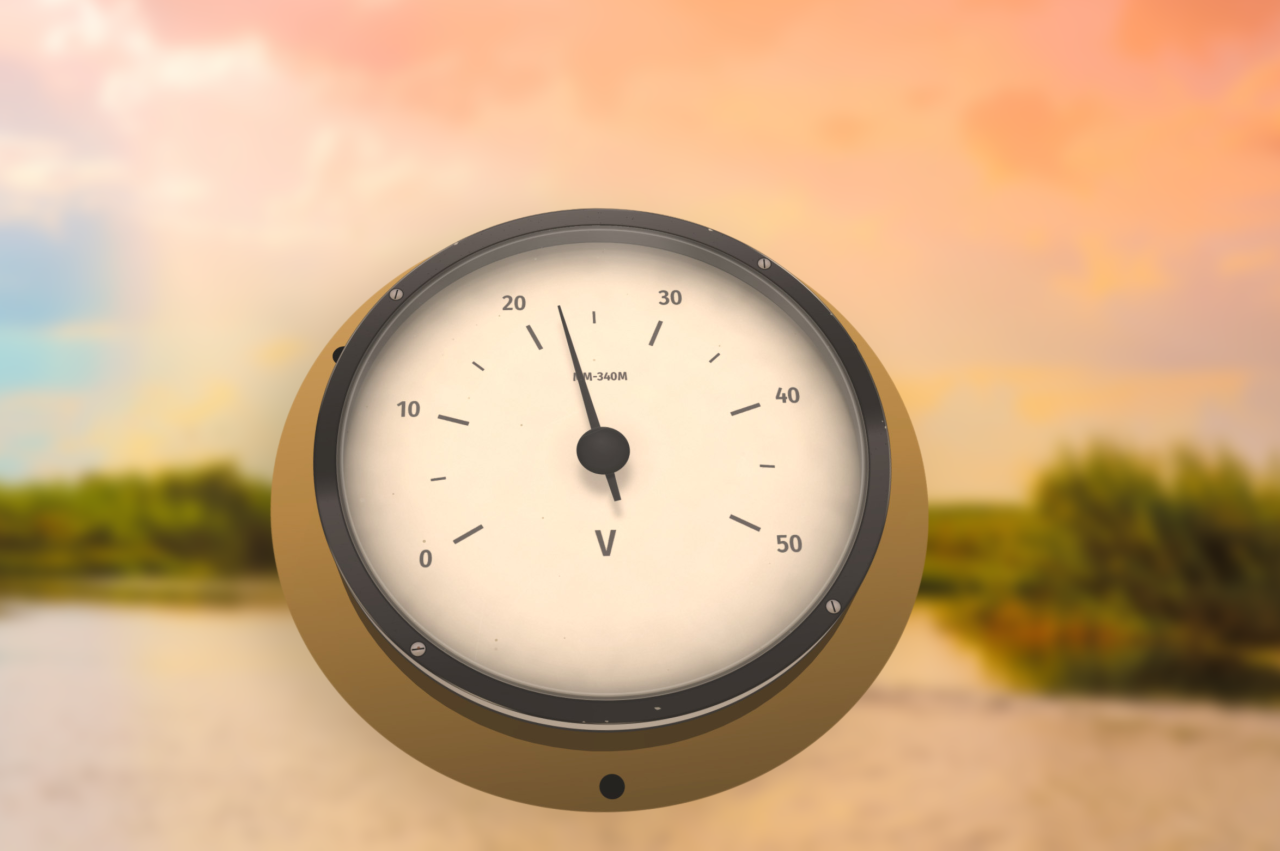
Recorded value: 22.5 (V)
